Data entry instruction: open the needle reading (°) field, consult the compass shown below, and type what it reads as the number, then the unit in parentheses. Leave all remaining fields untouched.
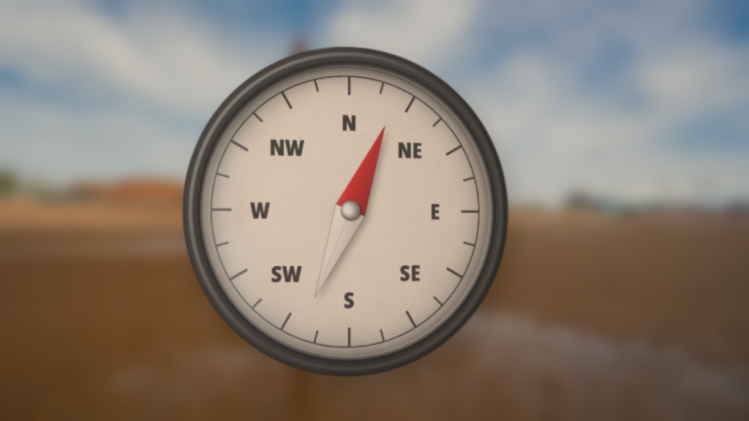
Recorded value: 22.5 (°)
